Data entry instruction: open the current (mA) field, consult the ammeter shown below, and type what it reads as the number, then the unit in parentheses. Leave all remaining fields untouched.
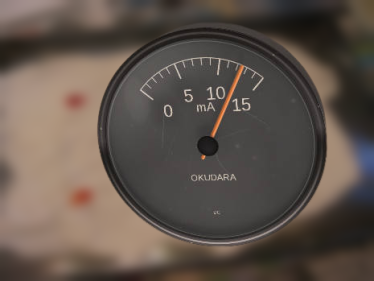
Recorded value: 12.5 (mA)
